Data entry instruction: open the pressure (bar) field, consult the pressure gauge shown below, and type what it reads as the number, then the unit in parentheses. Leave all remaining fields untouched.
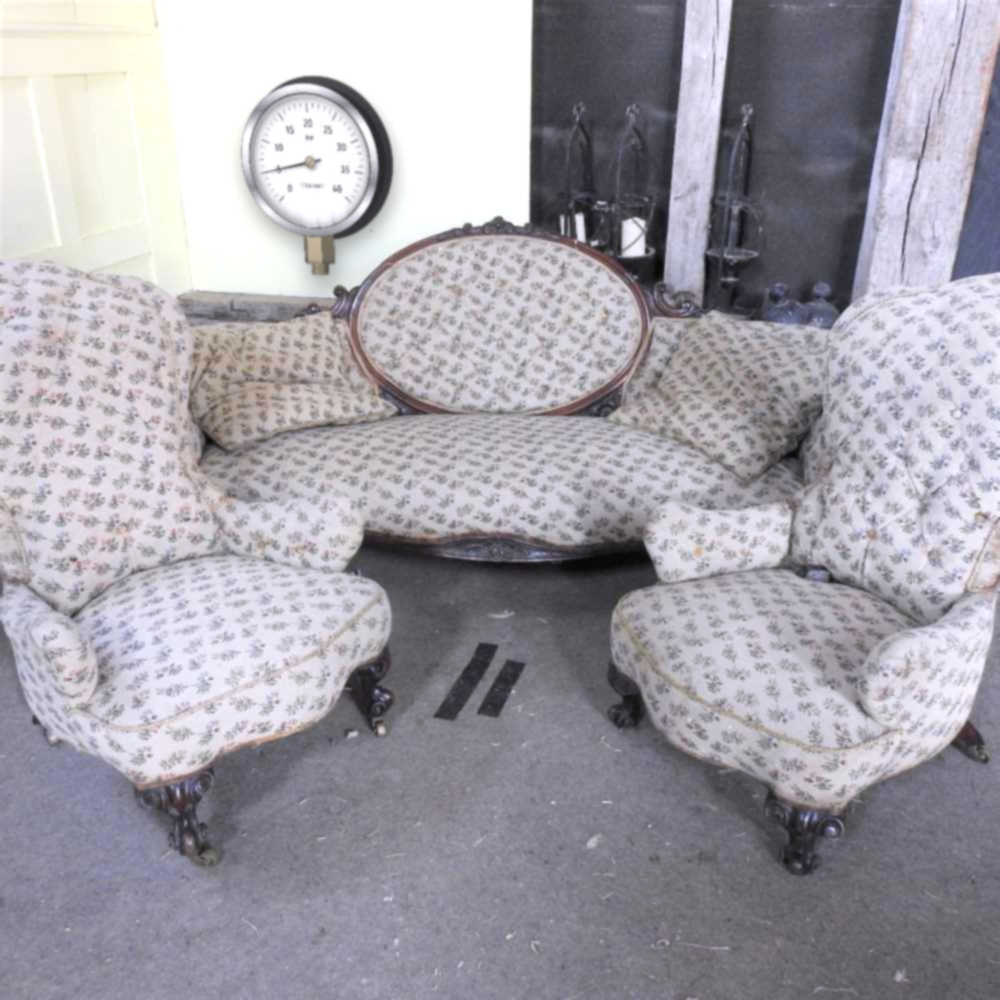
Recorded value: 5 (bar)
